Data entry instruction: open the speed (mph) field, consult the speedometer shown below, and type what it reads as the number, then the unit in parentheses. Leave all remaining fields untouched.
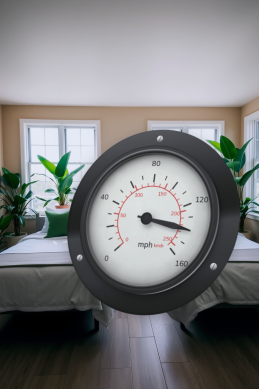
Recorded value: 140 (mph)
